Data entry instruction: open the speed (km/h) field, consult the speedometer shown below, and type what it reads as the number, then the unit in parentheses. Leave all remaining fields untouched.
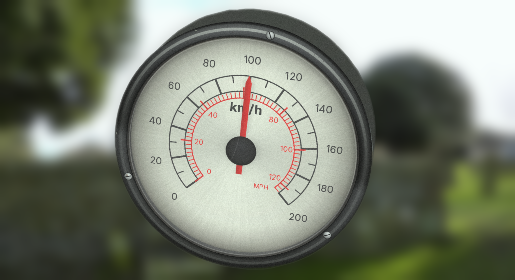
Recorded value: 100 (km/h)
